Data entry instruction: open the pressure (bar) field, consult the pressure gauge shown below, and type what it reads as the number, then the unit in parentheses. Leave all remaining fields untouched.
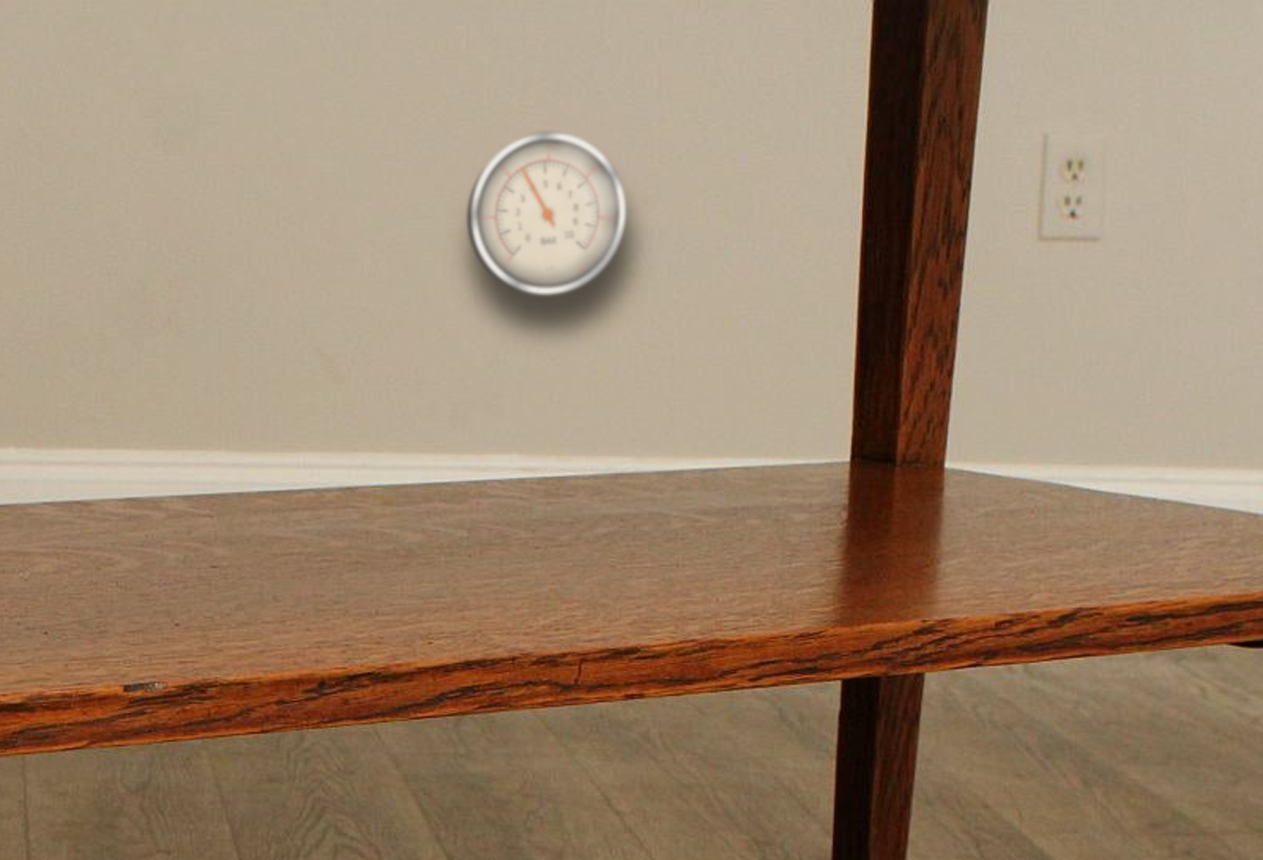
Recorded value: 4 (bar)
